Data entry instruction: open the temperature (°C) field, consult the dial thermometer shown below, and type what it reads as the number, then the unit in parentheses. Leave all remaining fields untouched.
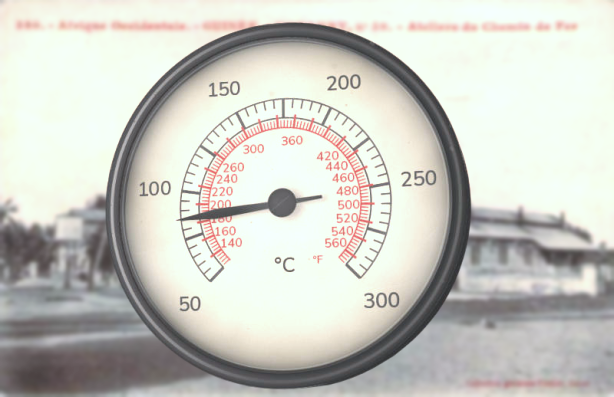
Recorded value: 85 (°C)
